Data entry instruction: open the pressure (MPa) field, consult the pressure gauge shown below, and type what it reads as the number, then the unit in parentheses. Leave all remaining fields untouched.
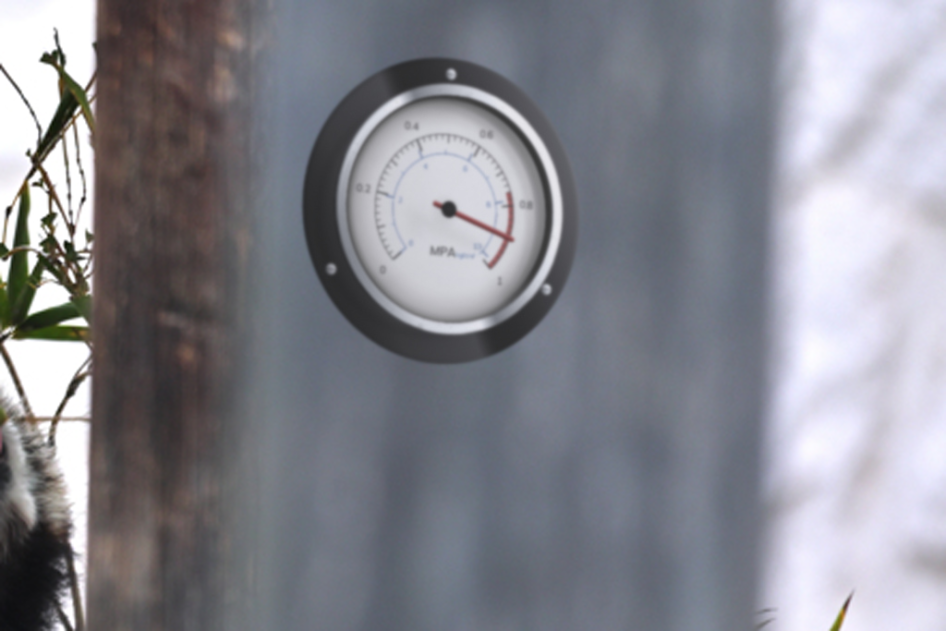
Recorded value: 0.9 (MPa)
